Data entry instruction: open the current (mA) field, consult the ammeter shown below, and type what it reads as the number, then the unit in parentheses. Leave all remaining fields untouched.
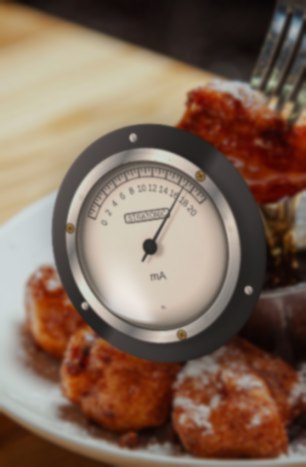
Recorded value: 17 (mA)
